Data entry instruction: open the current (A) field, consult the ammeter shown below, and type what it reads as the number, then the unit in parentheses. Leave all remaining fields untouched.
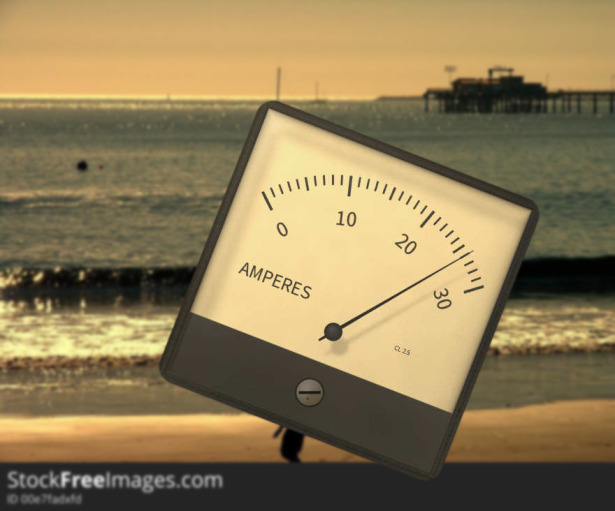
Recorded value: 26 (A)
